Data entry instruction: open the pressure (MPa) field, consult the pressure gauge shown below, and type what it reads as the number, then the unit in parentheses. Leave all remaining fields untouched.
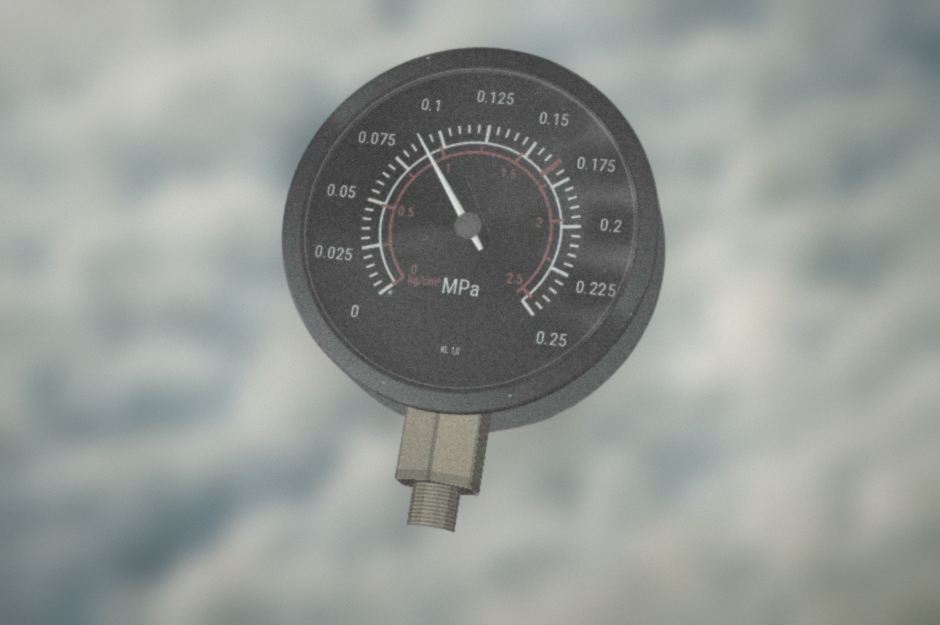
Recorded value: 0.09 (MPa)
